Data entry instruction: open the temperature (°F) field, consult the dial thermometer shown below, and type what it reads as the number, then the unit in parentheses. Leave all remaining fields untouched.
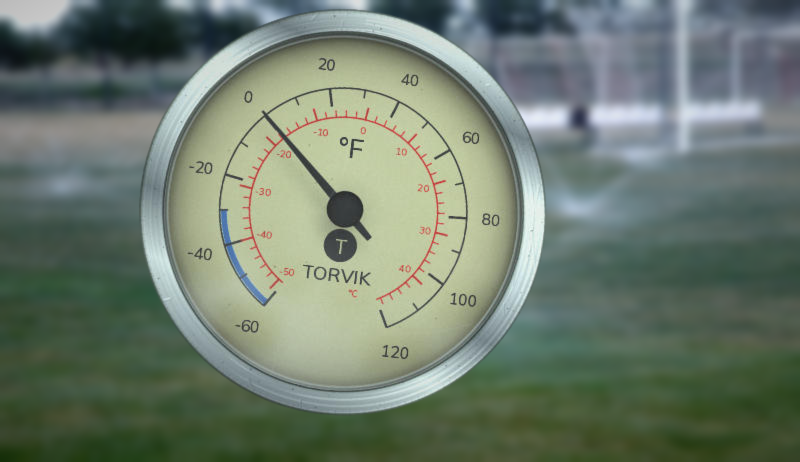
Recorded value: 0 (°F)
